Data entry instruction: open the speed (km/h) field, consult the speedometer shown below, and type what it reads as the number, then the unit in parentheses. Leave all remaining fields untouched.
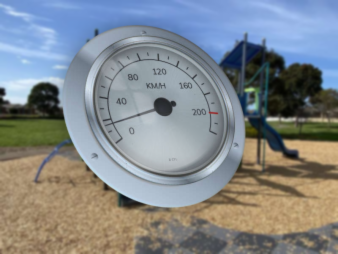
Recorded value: 15 (km/h)
